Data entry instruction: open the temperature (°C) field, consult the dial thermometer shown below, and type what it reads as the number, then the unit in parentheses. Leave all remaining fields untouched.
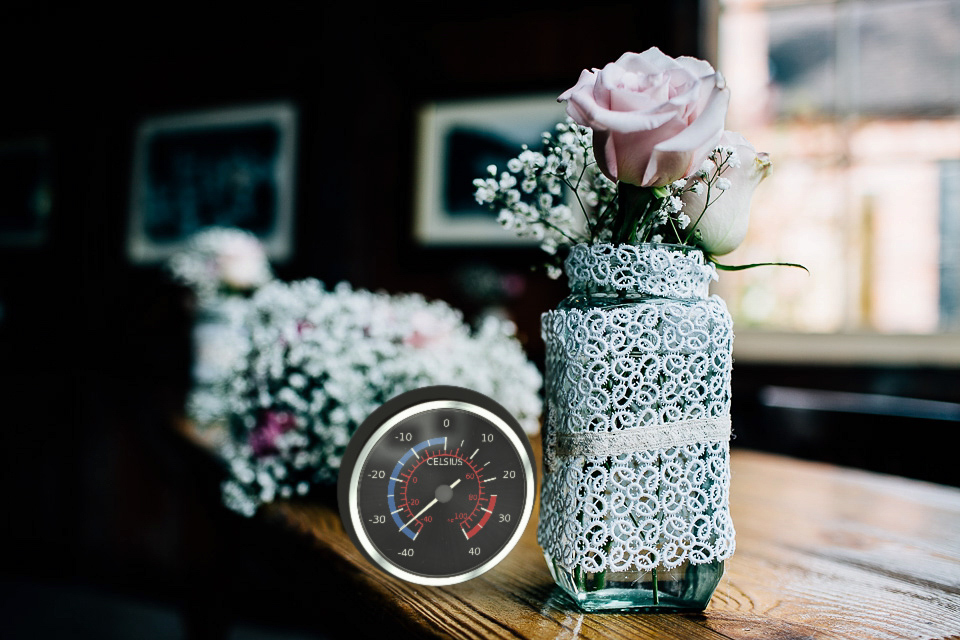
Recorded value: -35 (°C)
